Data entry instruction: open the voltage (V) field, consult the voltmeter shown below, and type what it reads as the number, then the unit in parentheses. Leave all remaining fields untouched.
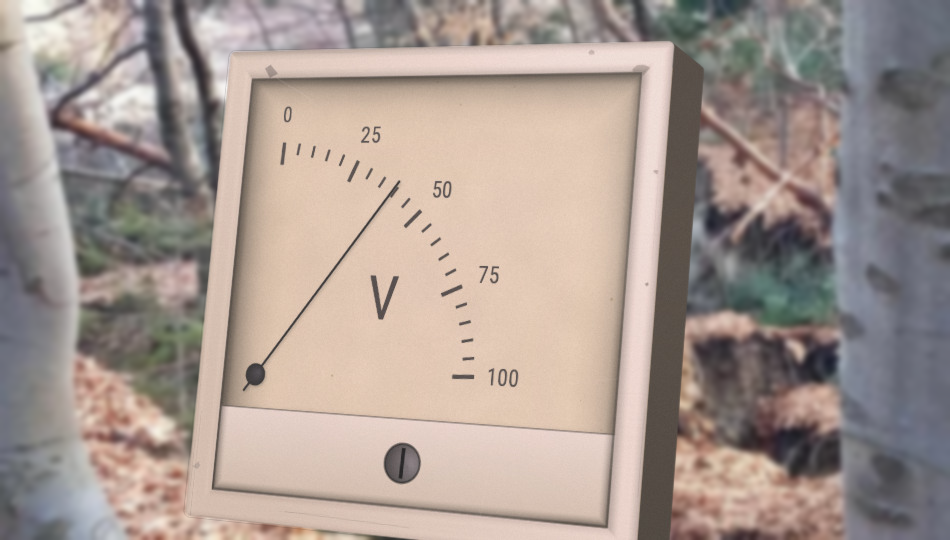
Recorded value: 40 (V)
